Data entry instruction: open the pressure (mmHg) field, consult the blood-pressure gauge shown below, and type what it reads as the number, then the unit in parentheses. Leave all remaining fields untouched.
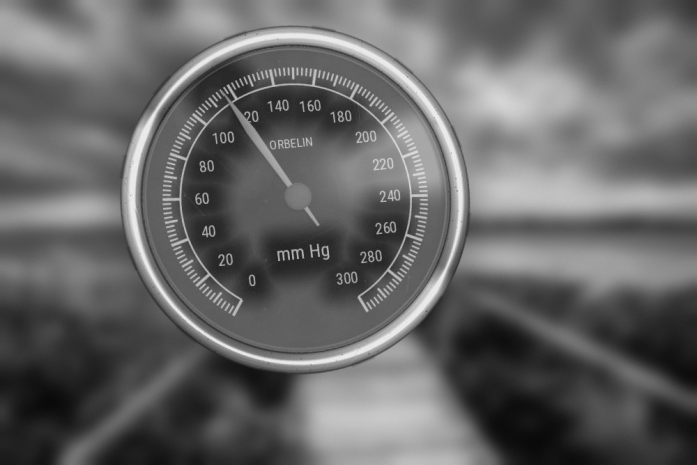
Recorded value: 116 (mmHg)
